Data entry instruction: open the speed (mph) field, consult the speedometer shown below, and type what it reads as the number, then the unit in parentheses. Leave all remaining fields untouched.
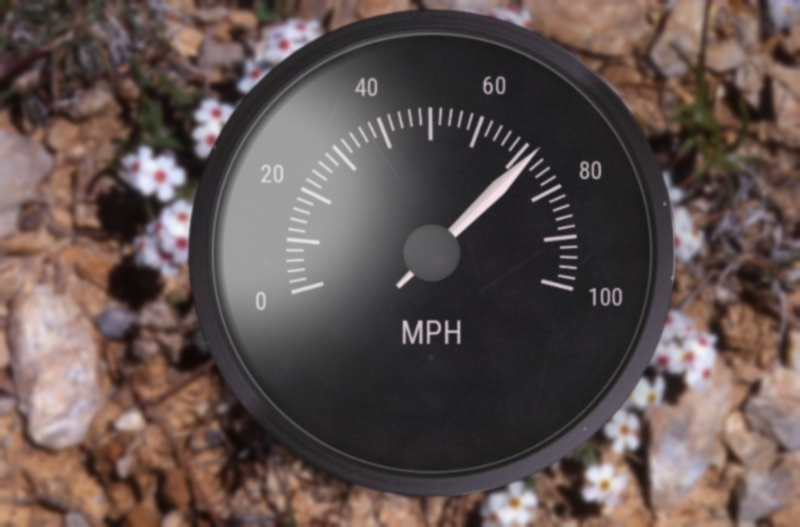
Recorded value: 72 (mph)
